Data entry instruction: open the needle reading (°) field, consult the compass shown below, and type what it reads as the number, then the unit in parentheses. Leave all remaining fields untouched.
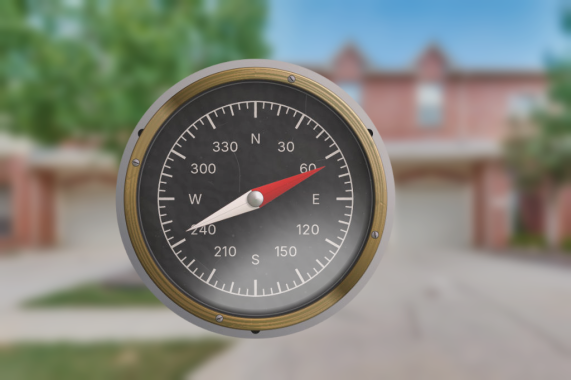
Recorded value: 65 (°)
